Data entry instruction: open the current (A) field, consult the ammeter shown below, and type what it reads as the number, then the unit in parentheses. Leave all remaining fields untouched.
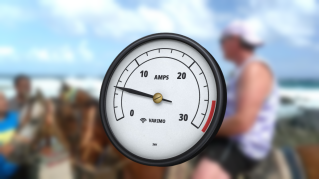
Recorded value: 5 (A)
